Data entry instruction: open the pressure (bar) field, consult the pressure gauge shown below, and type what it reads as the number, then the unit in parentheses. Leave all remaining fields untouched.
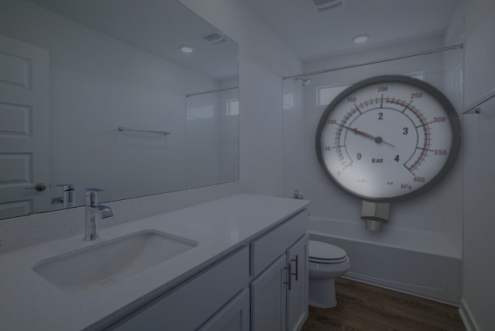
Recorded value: 1 (bar)
